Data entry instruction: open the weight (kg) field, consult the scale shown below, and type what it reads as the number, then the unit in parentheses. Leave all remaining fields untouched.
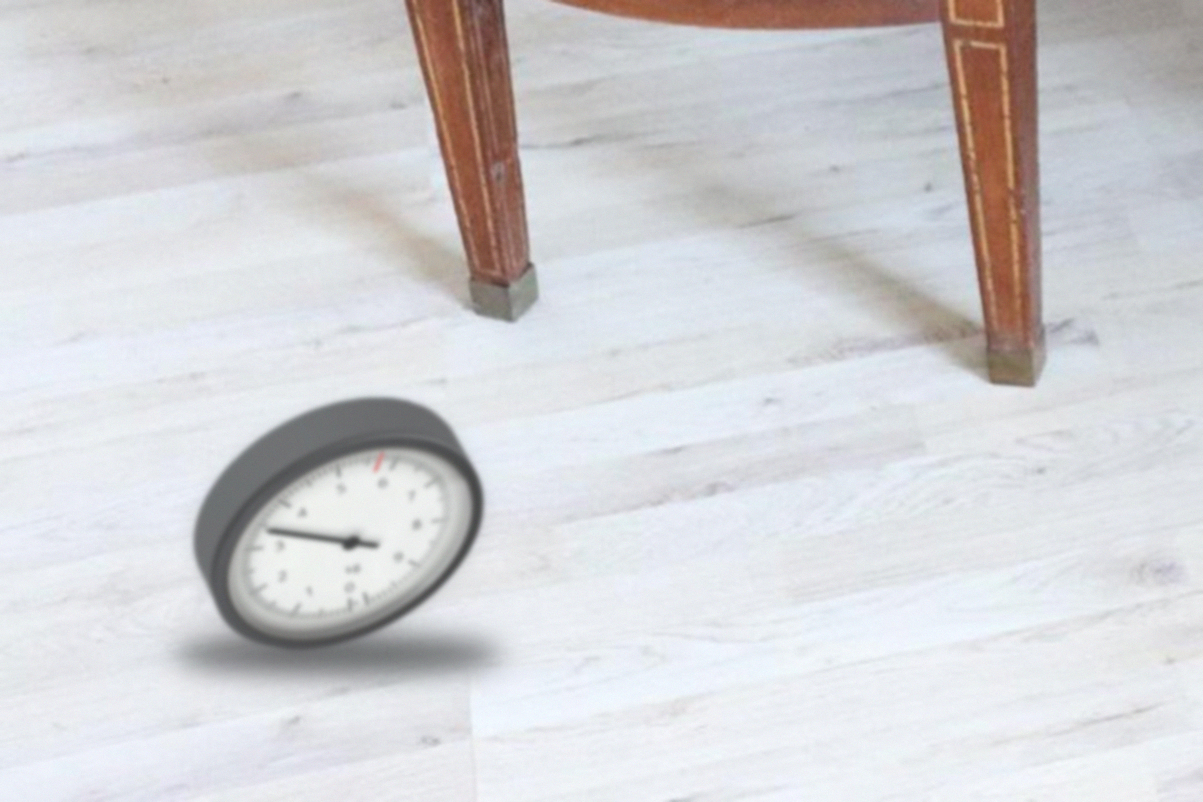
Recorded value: 3.5 (kg)
